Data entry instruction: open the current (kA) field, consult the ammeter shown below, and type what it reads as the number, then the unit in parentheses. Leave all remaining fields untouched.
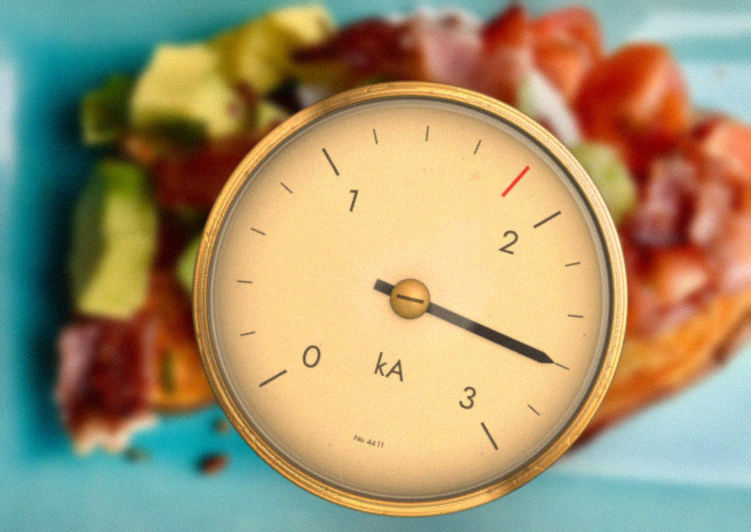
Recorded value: 2.6 (kA)
